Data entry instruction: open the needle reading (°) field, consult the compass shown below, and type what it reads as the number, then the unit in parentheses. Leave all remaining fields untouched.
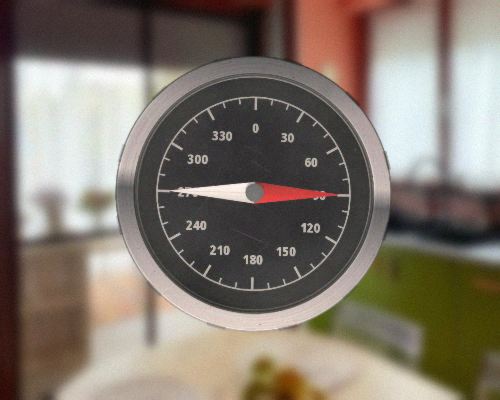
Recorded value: 90 (°)
